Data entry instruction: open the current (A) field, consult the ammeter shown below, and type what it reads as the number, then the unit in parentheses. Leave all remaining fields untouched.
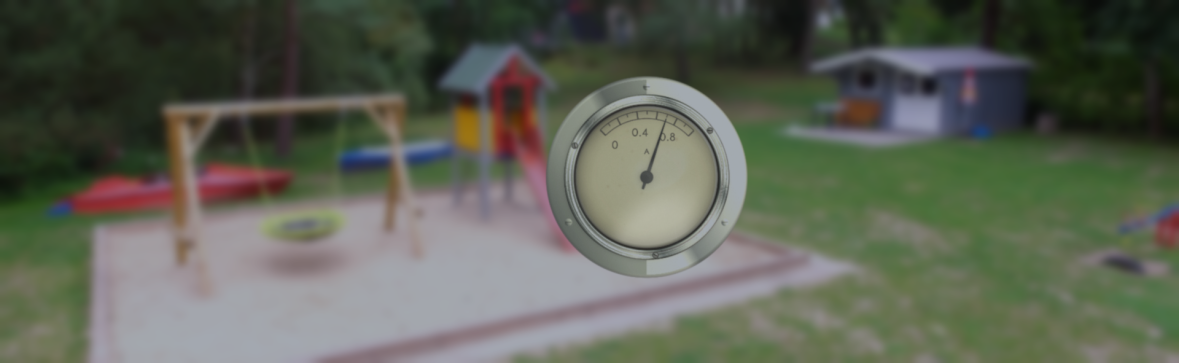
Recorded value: 0.7 (A)
